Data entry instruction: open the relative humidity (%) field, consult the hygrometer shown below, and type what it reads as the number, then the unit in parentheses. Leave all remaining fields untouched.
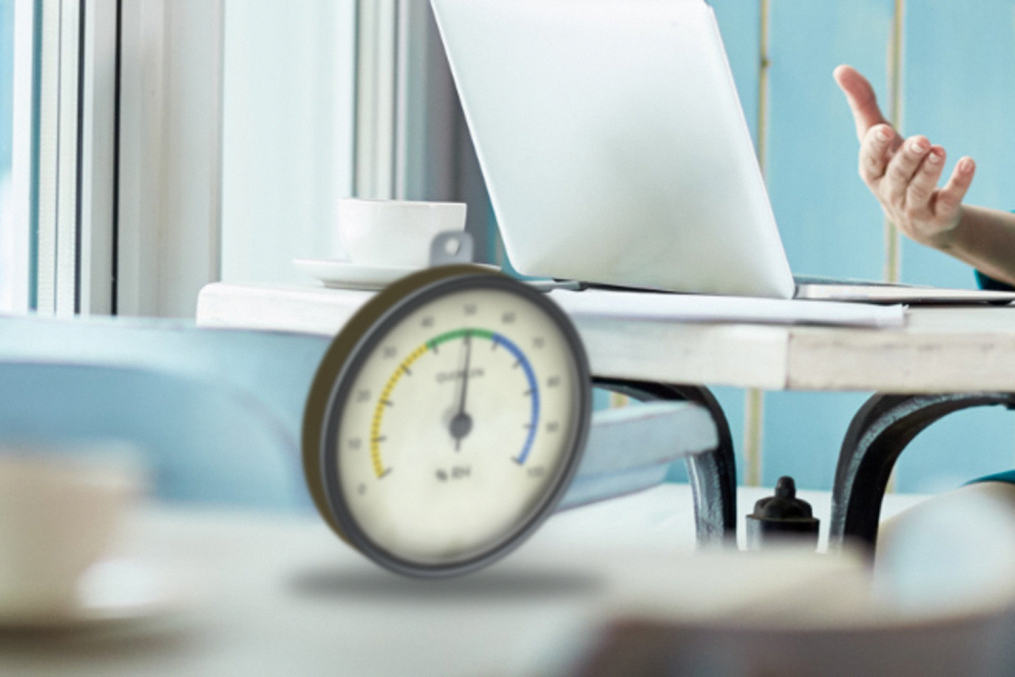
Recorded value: 50 (%)
